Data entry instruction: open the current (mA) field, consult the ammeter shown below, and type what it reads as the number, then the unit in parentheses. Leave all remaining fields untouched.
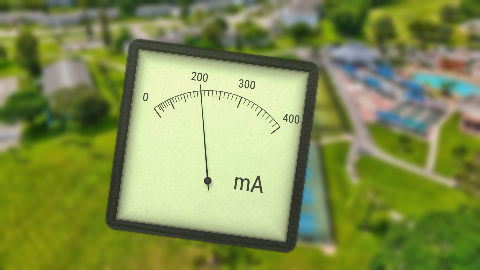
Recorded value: 200 (mA)
